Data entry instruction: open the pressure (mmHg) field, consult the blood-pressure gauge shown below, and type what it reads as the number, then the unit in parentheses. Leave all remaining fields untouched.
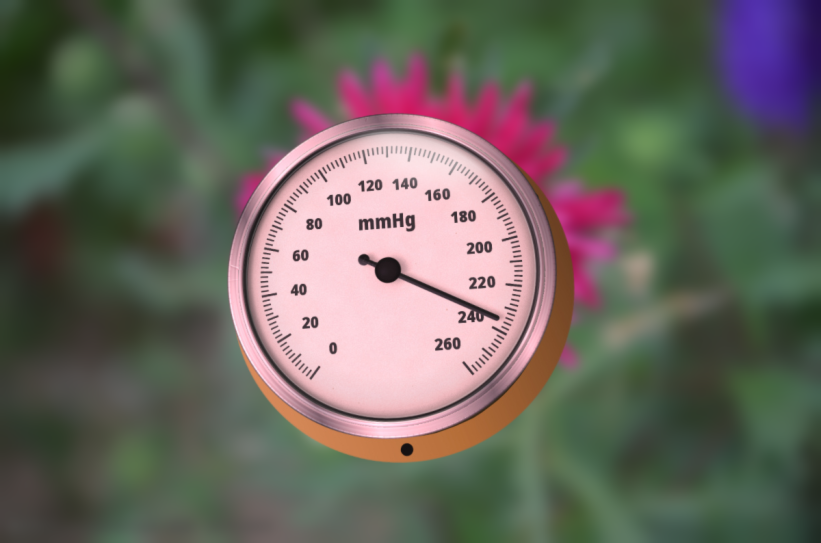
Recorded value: 236 (mmHg)
